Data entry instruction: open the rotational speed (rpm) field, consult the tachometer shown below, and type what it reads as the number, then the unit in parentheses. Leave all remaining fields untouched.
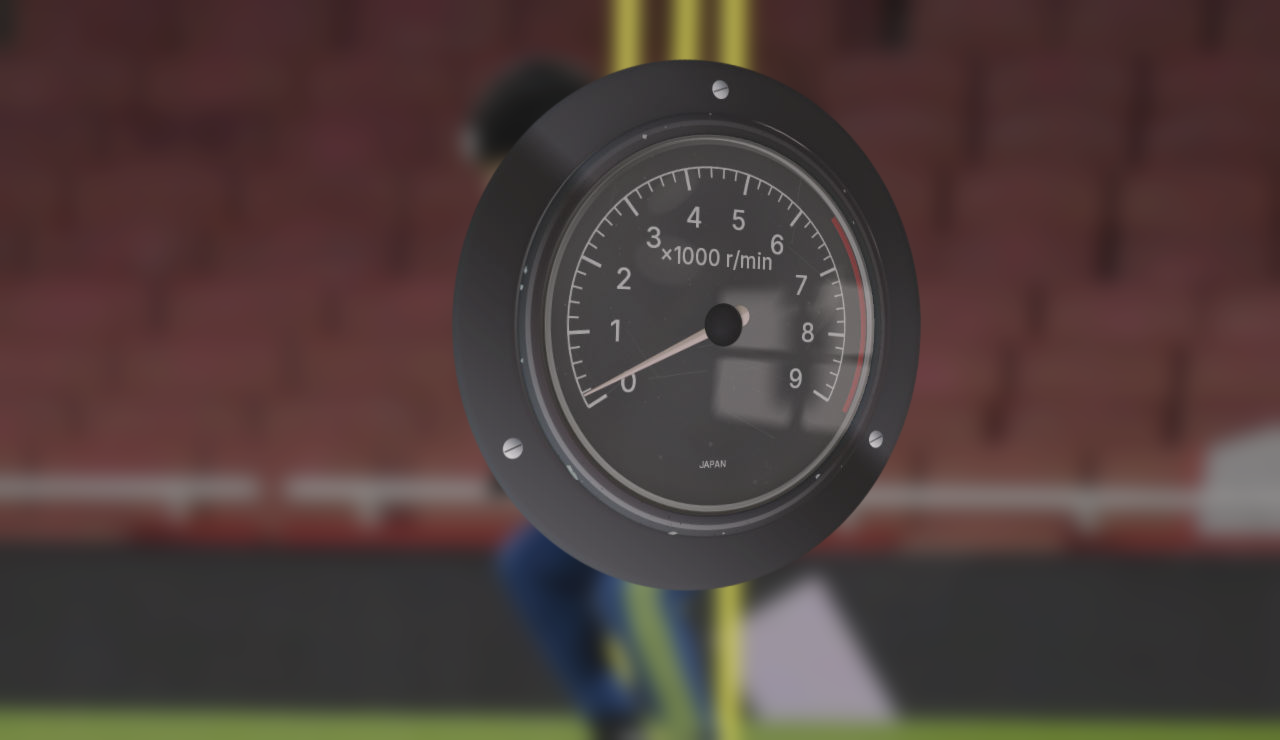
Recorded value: 200 (rpm)
